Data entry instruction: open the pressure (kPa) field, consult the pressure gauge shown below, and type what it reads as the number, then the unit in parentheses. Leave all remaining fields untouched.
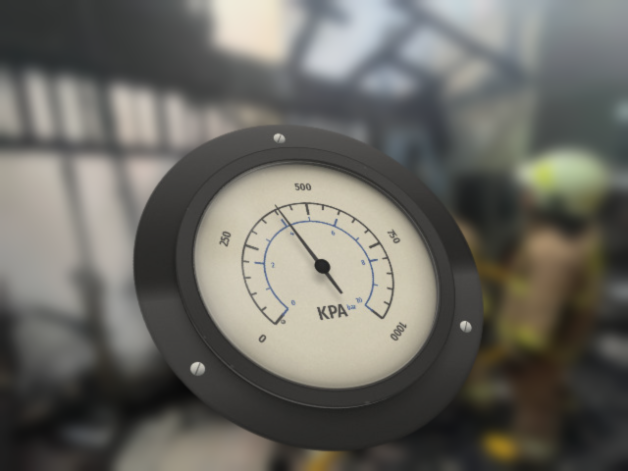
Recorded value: 400 (kPa)
